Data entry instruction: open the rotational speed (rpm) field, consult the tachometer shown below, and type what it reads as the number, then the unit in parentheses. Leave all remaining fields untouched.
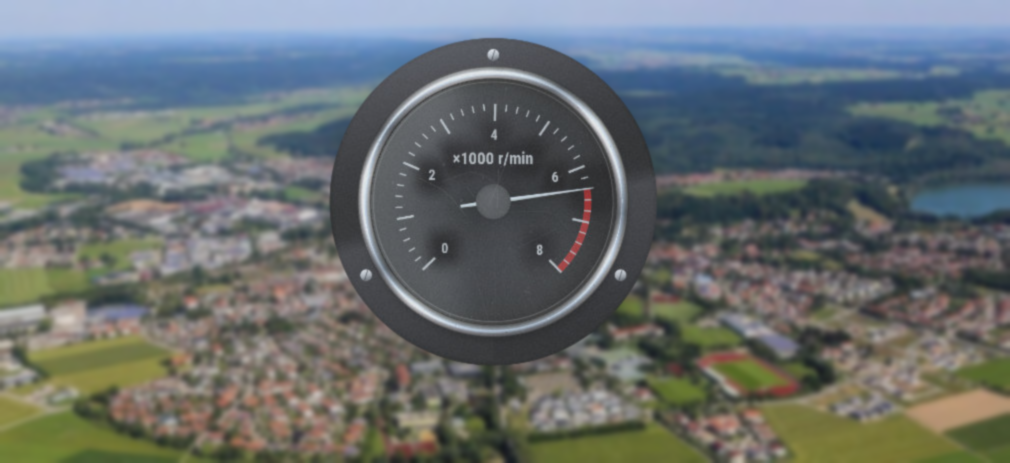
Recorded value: 6400 (rpm)
